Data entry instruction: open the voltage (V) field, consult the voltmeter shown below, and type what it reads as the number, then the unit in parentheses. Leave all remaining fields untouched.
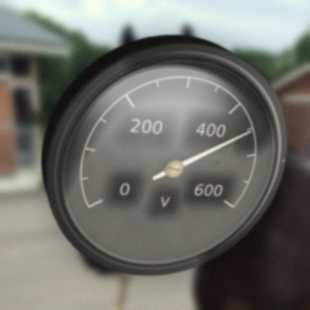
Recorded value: 450 (V)
